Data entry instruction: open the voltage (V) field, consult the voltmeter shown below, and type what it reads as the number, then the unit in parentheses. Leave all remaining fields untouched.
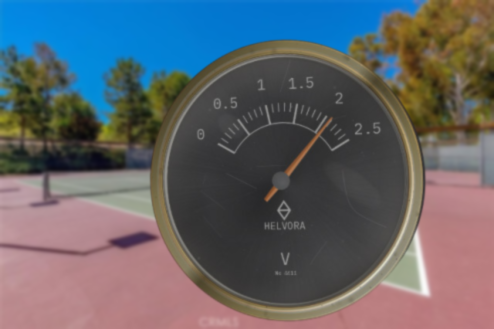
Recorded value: 2.1 (V)
